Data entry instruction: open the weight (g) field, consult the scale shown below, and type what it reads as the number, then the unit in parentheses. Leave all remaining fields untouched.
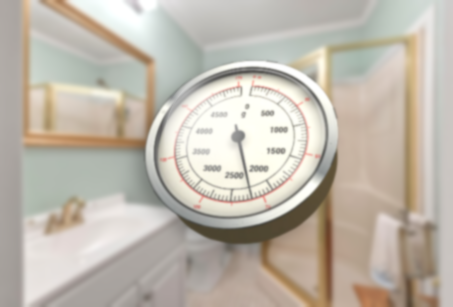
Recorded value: 2250 (g)
